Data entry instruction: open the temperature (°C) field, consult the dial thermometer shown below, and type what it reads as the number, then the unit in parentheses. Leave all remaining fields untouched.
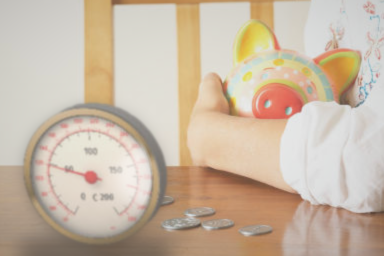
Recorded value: 50 (°C)
